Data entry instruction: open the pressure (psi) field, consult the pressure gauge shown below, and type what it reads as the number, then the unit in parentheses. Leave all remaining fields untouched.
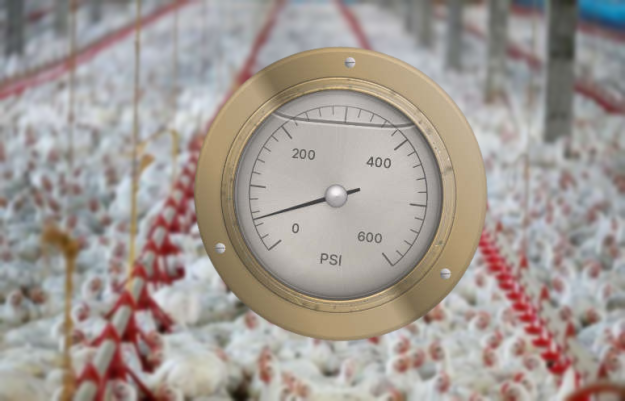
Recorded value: 50 (psi)
